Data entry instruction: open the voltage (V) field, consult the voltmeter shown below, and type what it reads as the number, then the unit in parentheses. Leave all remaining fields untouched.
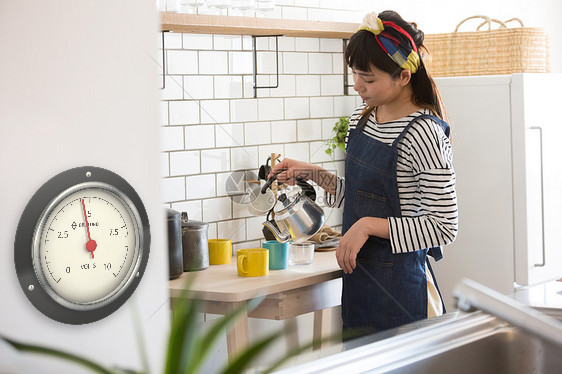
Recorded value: 4.5 (V)
